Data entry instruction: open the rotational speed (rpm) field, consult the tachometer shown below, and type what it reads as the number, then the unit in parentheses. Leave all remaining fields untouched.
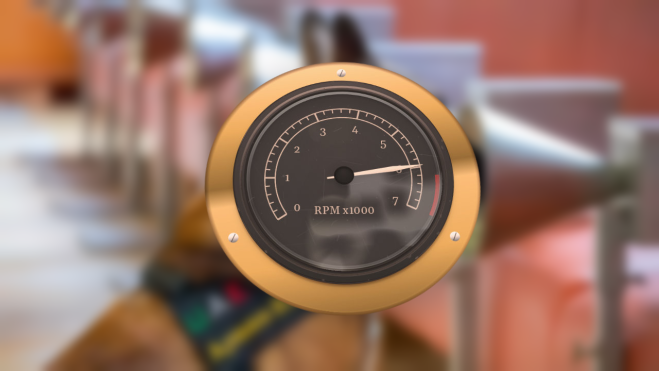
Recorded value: 6000 (rpm)
